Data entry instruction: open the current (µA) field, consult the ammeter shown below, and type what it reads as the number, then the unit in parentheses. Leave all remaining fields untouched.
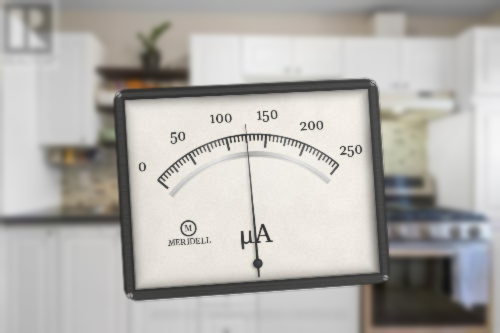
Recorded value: 125 (µA)
